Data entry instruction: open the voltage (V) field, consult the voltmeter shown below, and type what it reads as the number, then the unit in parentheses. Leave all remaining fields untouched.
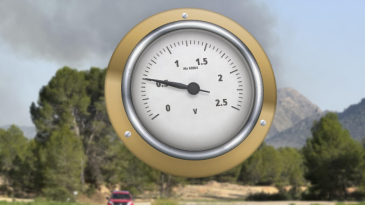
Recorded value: 0.5 (V)
